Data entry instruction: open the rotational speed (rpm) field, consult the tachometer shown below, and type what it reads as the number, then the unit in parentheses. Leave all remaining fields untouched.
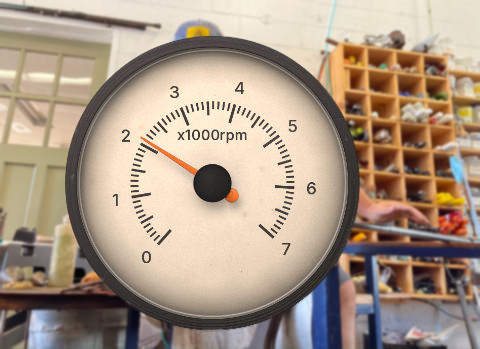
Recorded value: 2100 (rpm)
